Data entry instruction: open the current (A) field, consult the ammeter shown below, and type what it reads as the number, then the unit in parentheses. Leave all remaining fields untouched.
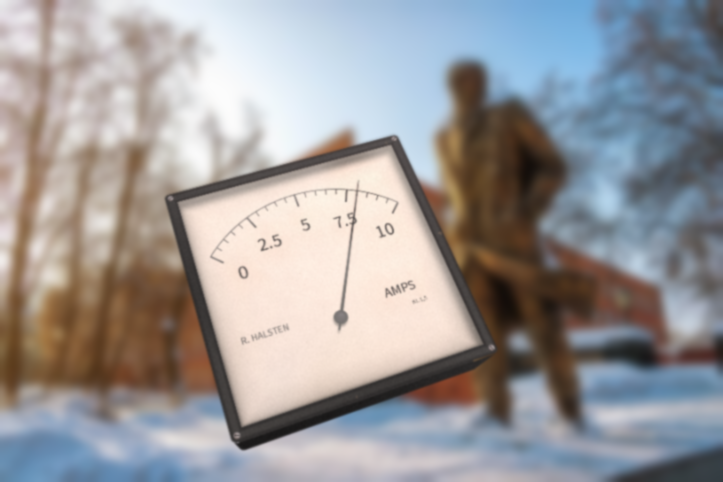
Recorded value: 8 (A)
